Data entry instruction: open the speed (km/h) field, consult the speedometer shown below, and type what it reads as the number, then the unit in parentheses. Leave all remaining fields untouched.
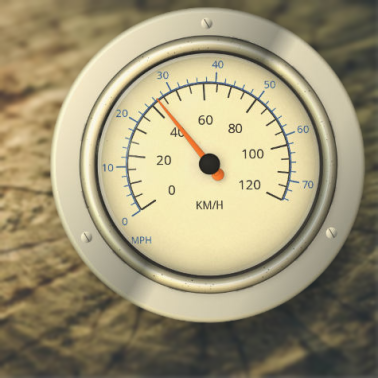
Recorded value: 42.5 (km/h)
